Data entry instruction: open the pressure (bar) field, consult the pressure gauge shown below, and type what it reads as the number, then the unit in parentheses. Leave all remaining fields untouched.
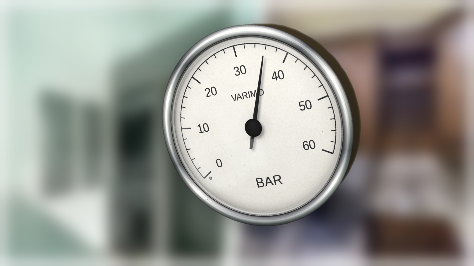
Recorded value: 36 (bar)
